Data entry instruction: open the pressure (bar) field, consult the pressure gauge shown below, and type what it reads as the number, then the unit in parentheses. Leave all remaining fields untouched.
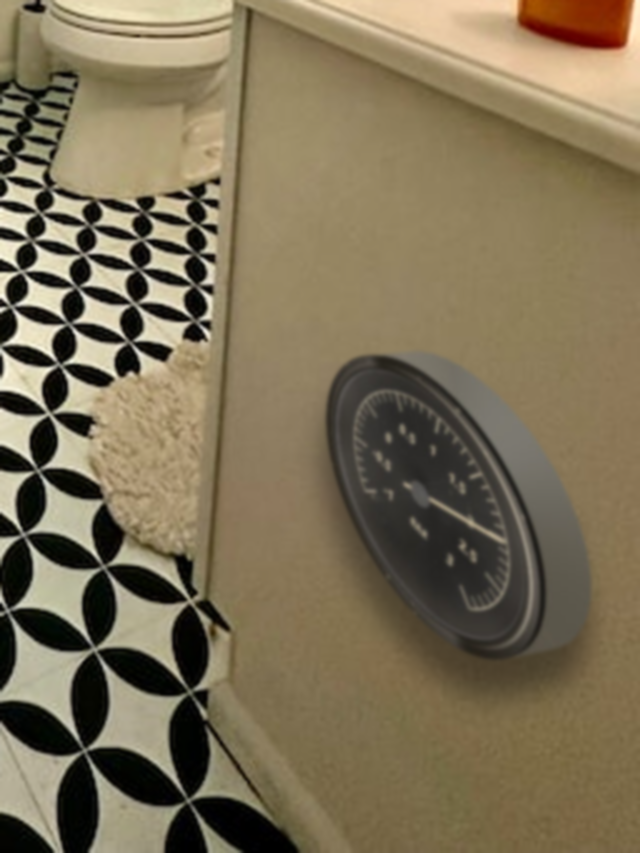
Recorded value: 2 (bar)
